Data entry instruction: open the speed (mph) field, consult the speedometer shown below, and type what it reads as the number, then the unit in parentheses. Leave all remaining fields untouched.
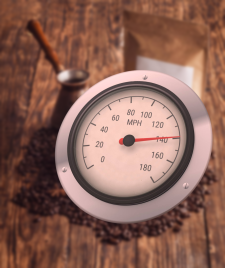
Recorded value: 140 (mph)
